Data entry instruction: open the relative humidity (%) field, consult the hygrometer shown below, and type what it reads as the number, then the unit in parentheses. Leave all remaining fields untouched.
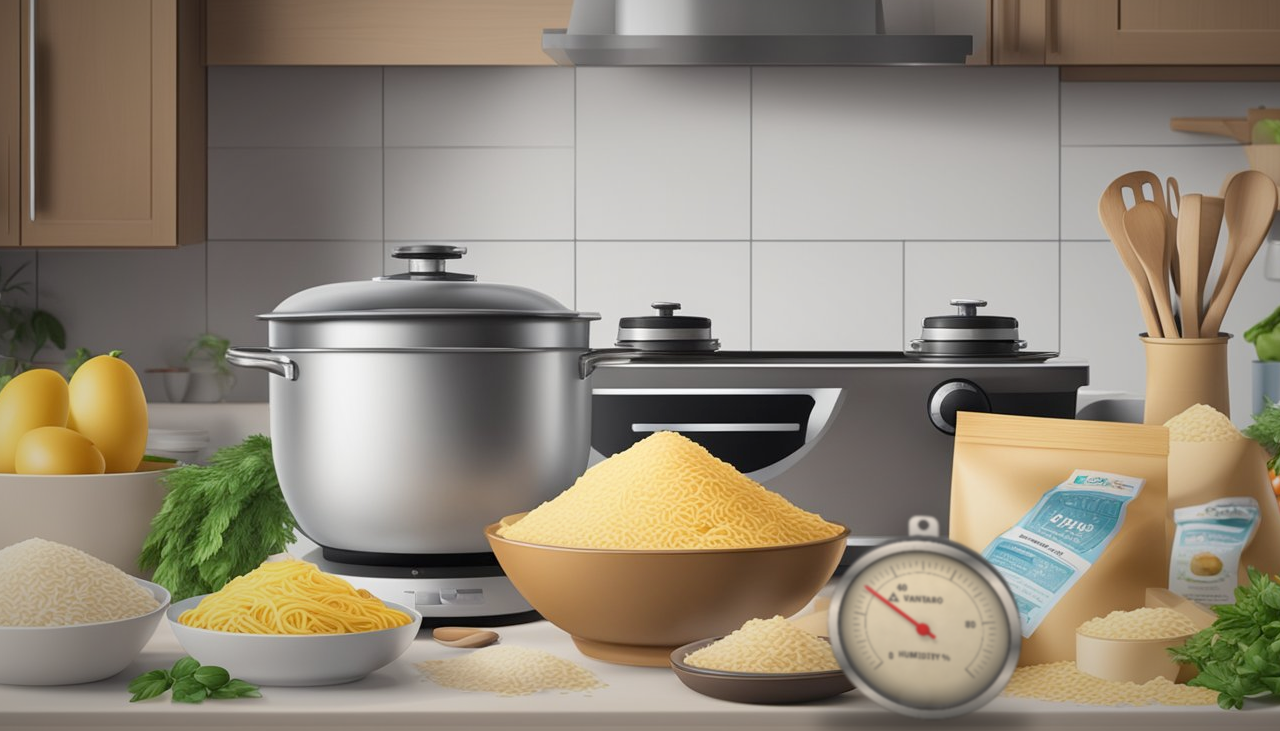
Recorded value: 30 (%)
